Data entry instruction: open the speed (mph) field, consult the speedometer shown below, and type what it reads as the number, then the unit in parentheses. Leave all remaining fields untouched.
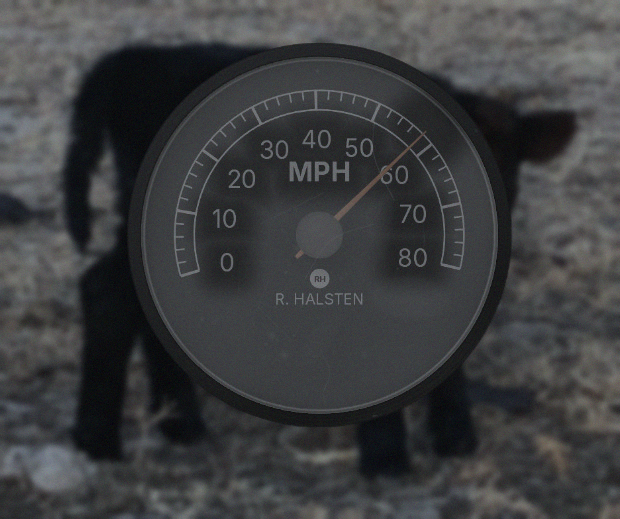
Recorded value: 58 (mph)
